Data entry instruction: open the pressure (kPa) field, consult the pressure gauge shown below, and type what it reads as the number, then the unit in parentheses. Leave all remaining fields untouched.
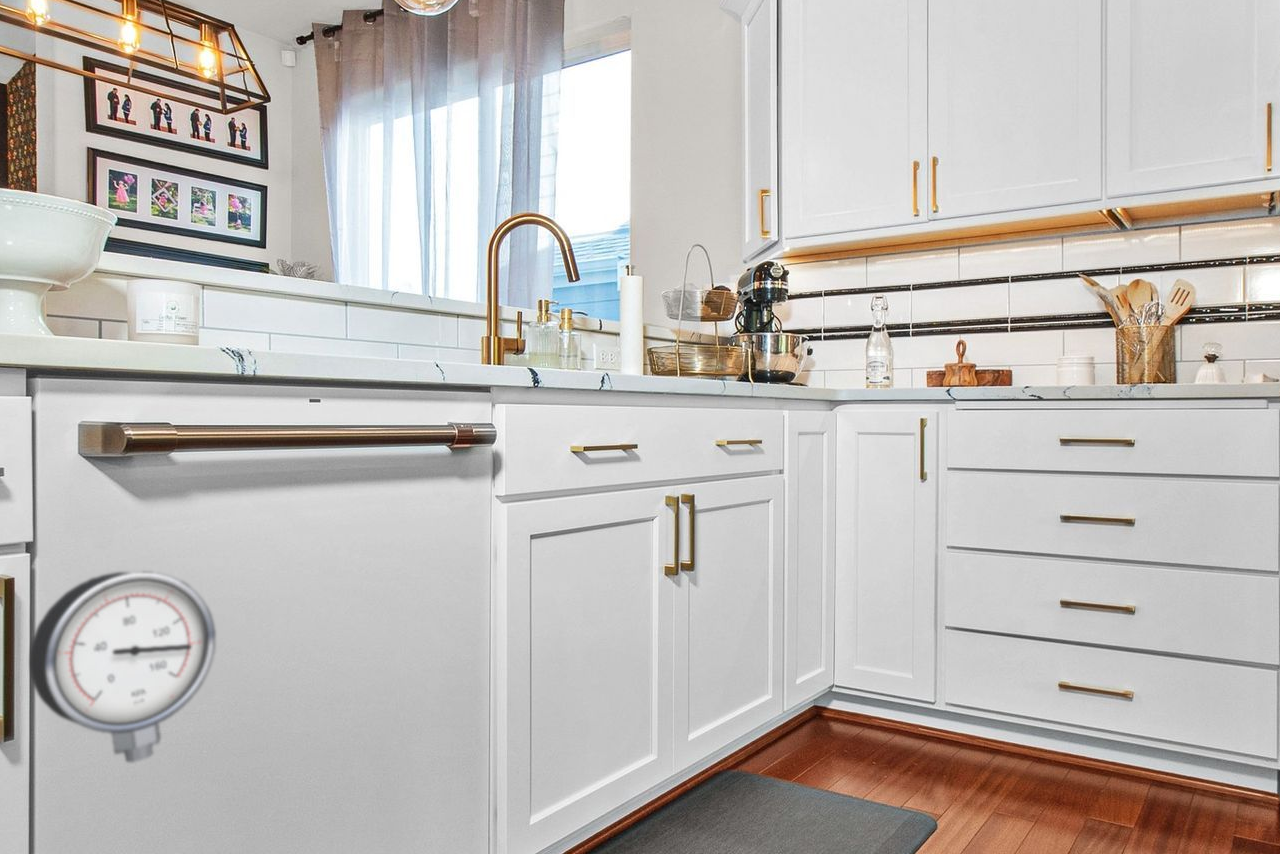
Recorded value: 140 (kPa)
